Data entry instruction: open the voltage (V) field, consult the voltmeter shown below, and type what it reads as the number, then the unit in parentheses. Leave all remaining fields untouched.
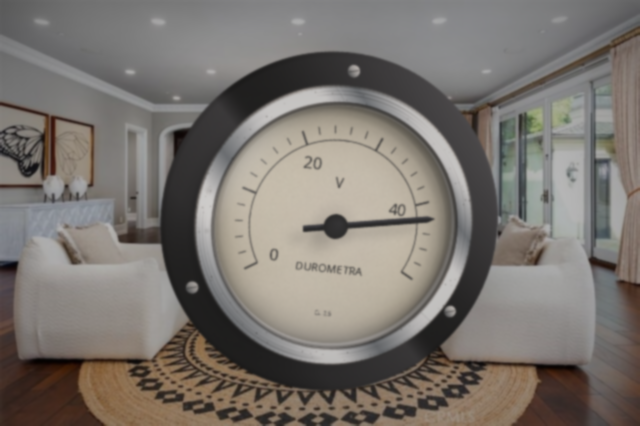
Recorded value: 42 (V)
